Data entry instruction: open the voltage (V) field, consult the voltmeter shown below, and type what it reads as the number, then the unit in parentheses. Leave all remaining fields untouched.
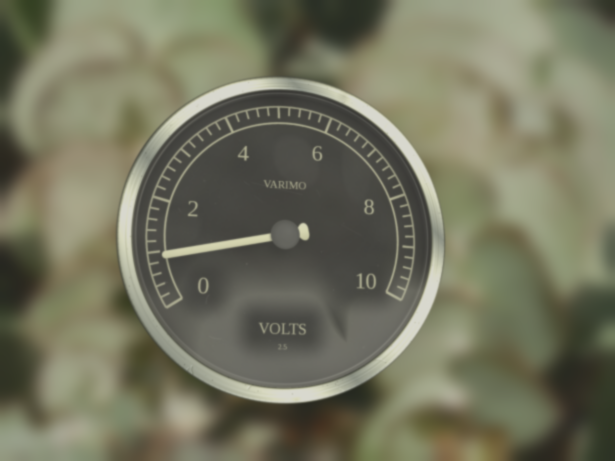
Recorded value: 0.9 (V)
